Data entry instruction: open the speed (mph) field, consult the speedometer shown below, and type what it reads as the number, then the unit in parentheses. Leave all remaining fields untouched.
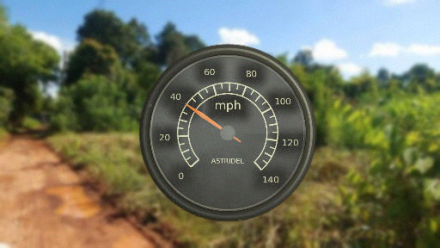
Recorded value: 40 (mph)
